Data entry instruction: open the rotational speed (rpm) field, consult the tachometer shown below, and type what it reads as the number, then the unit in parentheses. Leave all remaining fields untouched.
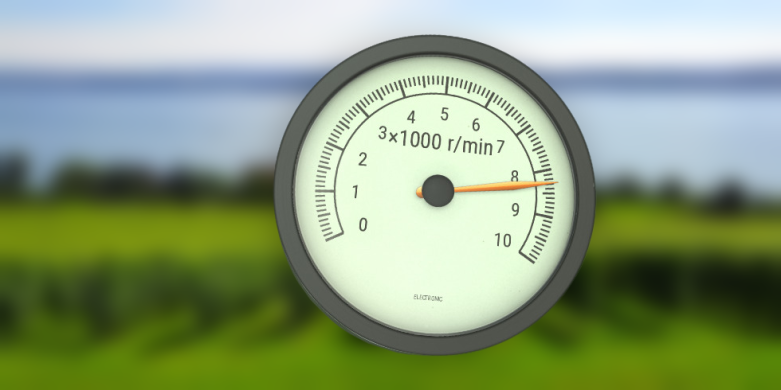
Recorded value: 8300 (rpm)
